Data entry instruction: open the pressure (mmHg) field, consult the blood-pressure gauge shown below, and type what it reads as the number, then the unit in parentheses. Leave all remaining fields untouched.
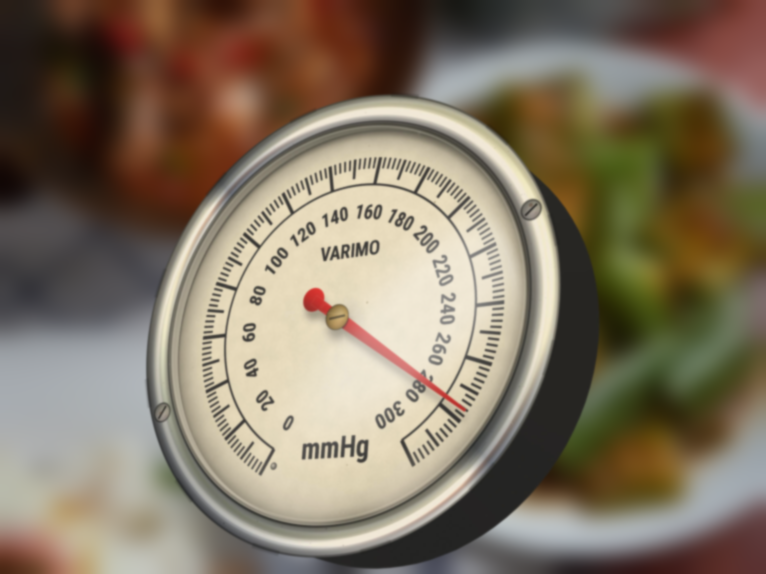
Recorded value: 276 (mmHg)
